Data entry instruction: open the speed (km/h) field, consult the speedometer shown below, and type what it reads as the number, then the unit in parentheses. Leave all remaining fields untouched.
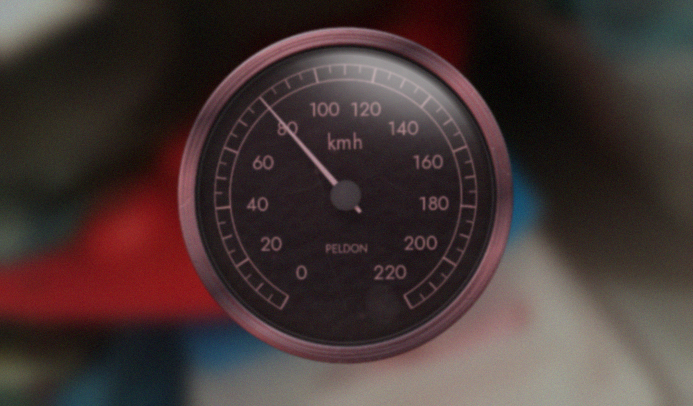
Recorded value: 80 (km/h)
